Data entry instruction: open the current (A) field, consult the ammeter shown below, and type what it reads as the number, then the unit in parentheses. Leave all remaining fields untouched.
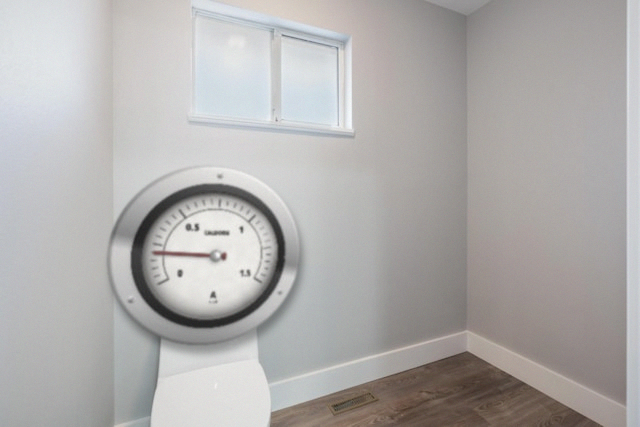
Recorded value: 0.2 (A)
